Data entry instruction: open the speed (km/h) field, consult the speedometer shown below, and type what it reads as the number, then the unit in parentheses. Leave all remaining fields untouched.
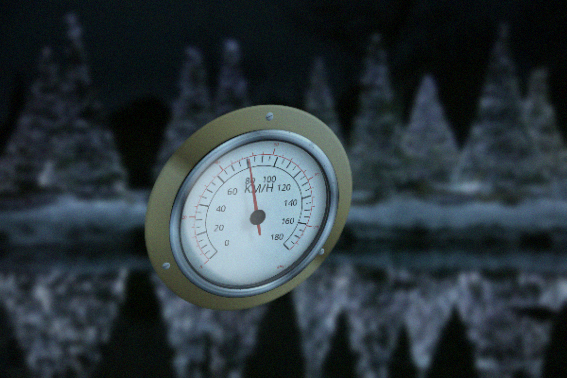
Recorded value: 80 (km/h)
